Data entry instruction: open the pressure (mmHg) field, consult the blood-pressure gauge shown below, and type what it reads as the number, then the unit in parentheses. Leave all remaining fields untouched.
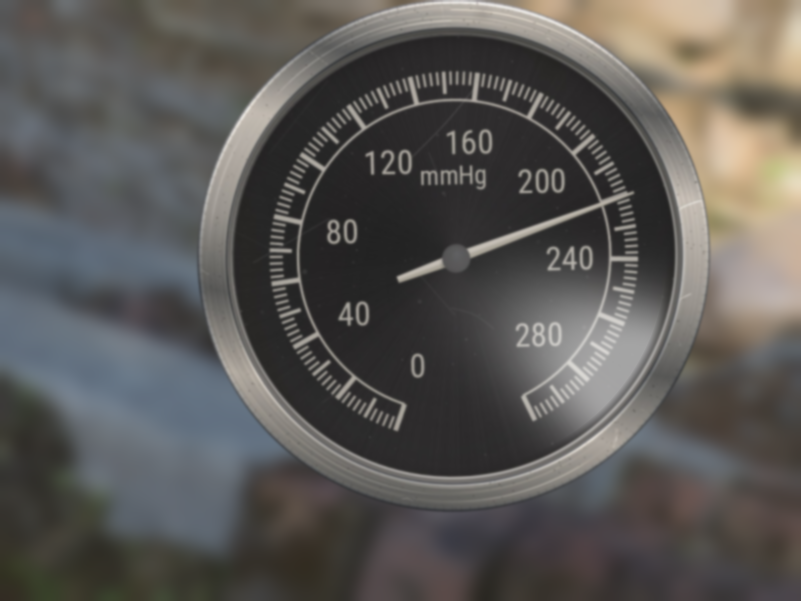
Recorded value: 220 (mmHg)
